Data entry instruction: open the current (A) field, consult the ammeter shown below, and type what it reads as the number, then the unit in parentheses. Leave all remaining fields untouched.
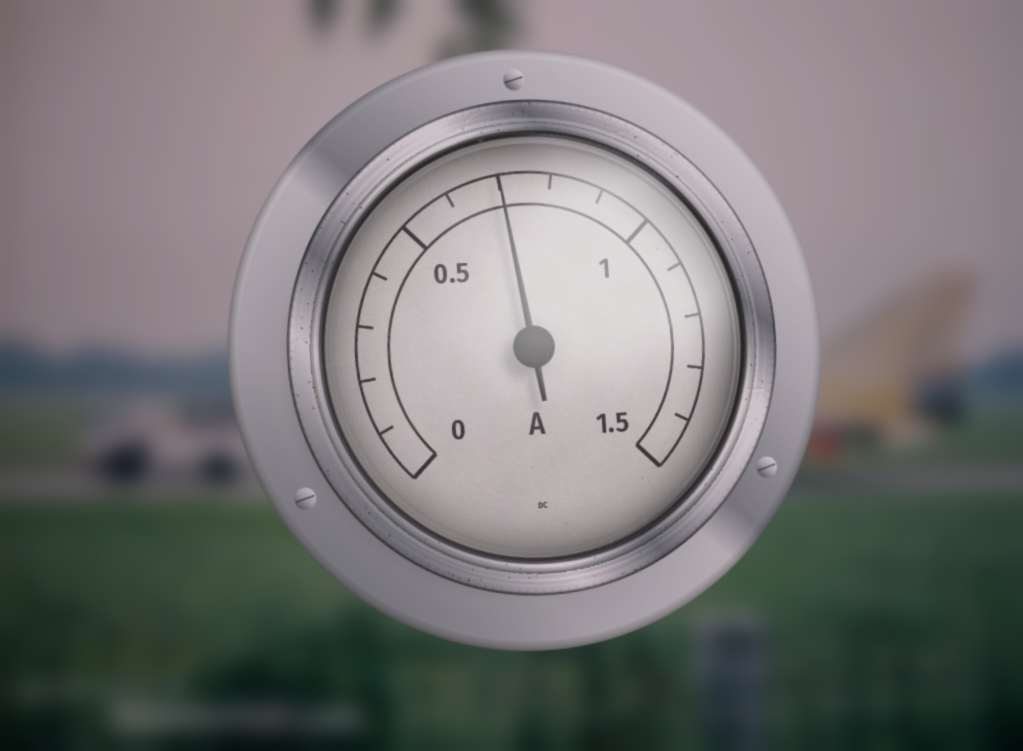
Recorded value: 0.7 (A)
